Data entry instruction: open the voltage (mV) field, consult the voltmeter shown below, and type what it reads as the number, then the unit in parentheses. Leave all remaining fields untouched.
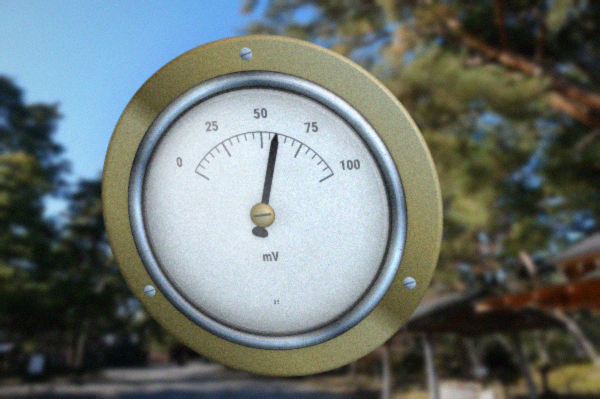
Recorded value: 60 (mV)
